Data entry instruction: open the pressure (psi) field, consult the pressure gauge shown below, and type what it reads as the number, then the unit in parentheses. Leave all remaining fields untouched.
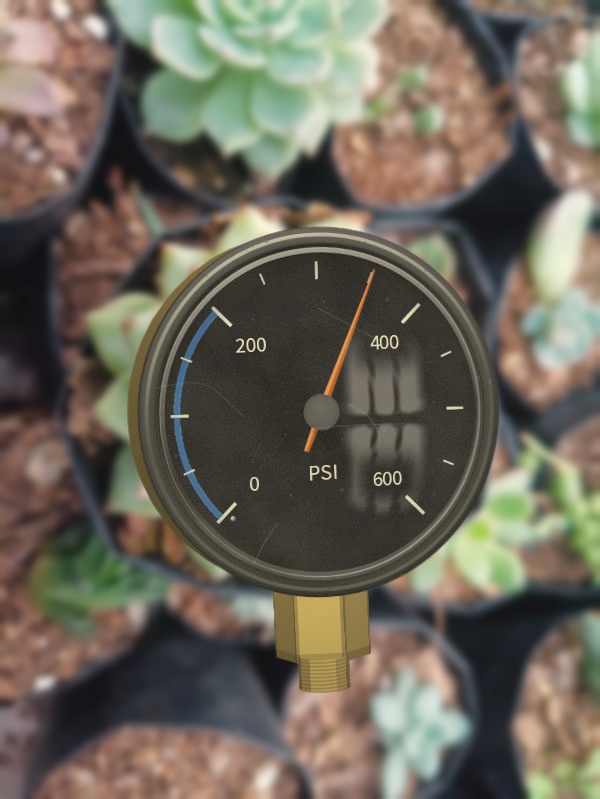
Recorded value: 350 (psi)
